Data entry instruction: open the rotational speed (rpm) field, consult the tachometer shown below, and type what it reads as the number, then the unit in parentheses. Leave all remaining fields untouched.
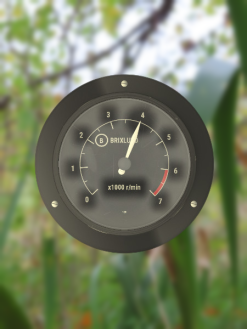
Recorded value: 4000 (rpm)
